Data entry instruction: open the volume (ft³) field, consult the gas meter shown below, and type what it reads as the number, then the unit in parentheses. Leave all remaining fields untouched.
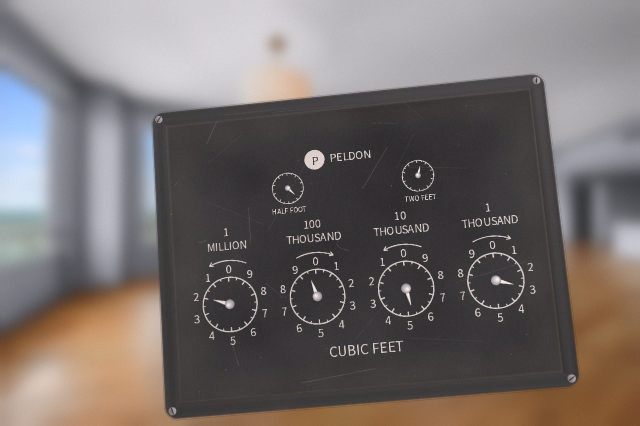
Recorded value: 195300 (ft³)
